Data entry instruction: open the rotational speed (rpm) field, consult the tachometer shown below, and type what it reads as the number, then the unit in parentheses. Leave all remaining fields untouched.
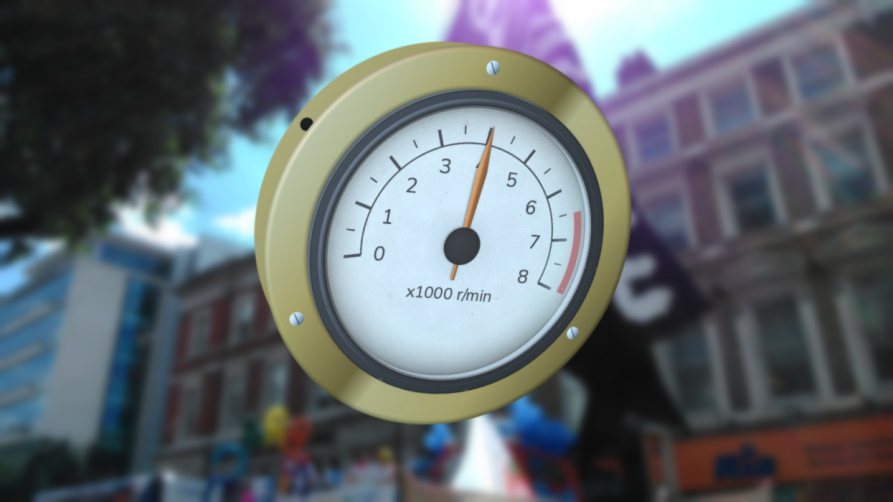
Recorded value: 4000 (rpm)
